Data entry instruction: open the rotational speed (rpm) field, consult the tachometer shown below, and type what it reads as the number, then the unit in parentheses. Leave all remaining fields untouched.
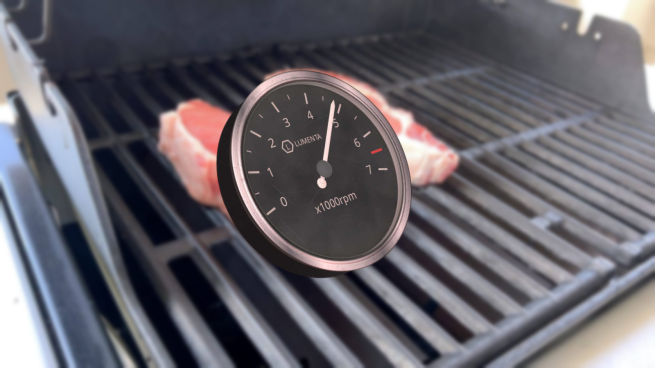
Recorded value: 4750 (rpm)
